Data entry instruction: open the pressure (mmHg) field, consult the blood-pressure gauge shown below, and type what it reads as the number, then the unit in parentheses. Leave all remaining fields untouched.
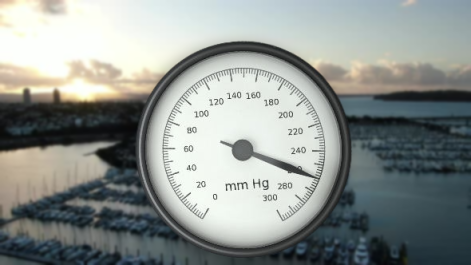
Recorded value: 260 (mmHg)
